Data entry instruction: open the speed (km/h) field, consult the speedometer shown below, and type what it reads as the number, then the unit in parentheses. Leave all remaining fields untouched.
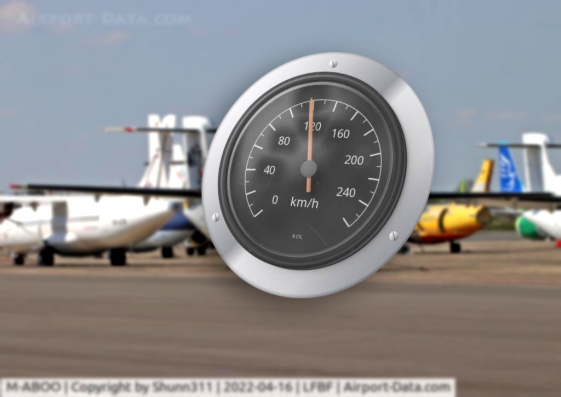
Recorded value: 120 (km/h)
